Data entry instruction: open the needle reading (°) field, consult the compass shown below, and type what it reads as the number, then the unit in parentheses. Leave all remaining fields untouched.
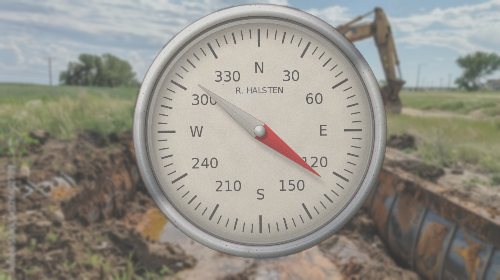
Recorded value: 127.5 (°)
